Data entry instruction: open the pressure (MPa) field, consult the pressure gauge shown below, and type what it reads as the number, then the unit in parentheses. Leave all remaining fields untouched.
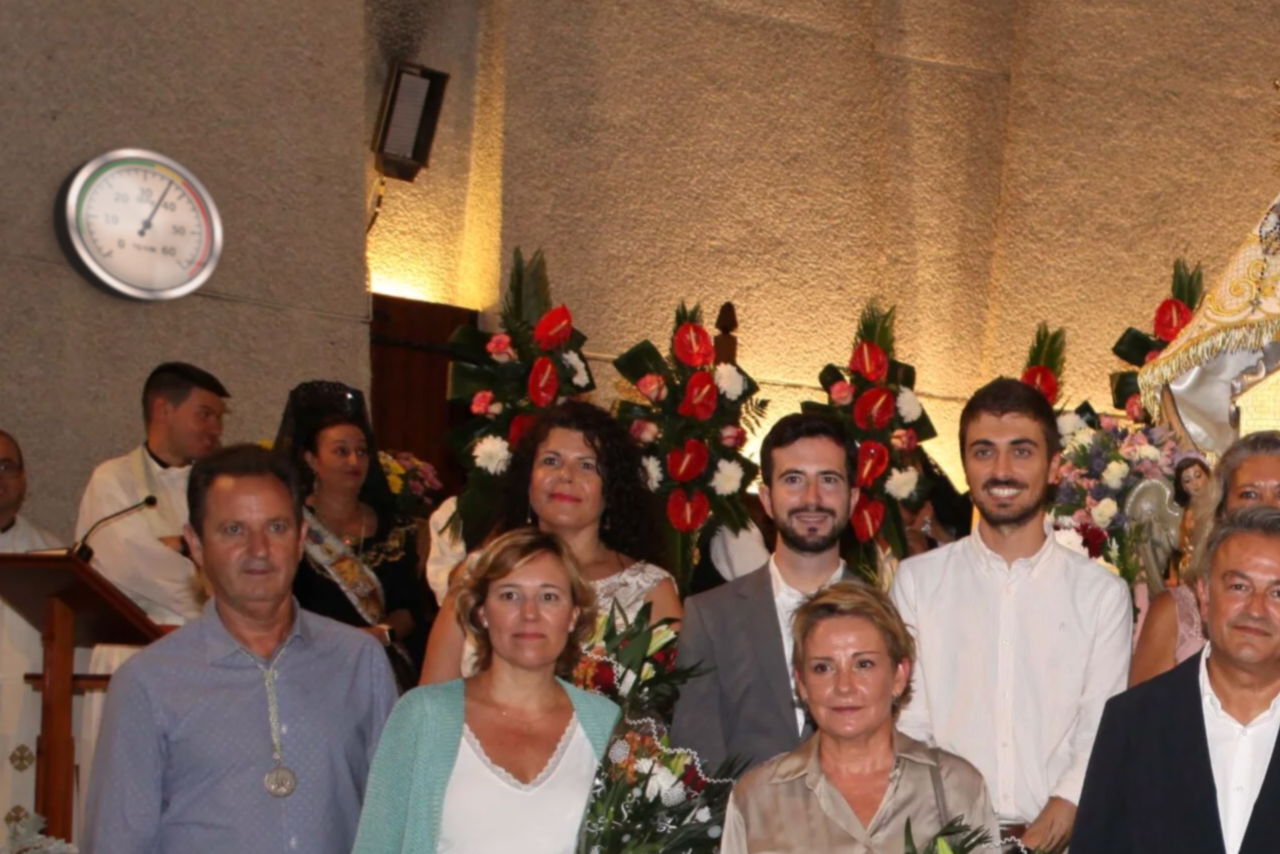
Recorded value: 36 (MPa)
